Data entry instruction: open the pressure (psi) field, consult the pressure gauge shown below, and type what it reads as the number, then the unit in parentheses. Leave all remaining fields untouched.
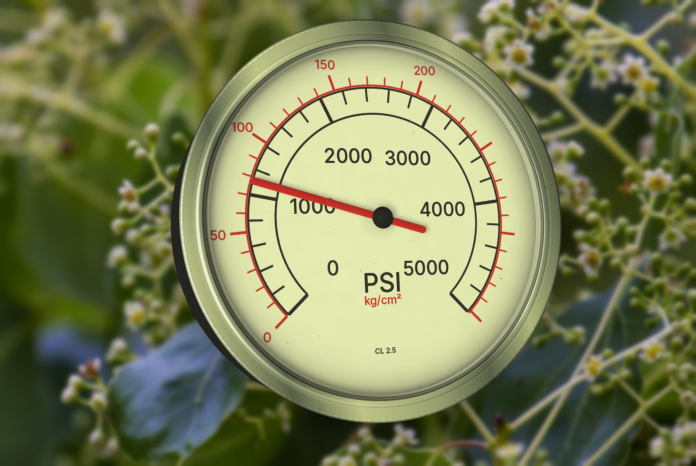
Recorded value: 1100 (psi)
